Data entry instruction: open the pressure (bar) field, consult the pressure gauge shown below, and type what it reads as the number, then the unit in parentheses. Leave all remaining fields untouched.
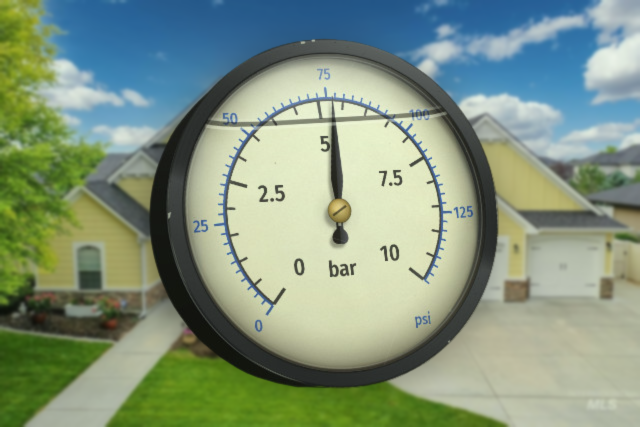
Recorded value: 5.25 (bar)
